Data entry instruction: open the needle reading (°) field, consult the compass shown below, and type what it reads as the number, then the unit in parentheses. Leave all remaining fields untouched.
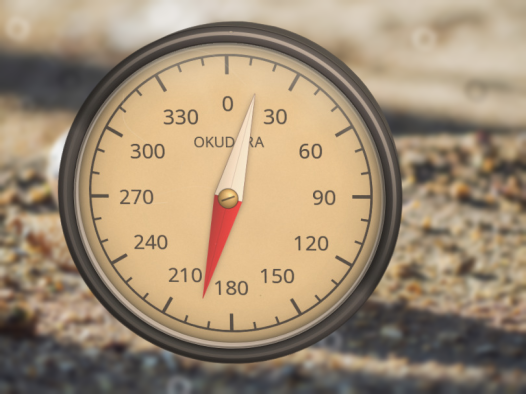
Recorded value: 195 (°)
